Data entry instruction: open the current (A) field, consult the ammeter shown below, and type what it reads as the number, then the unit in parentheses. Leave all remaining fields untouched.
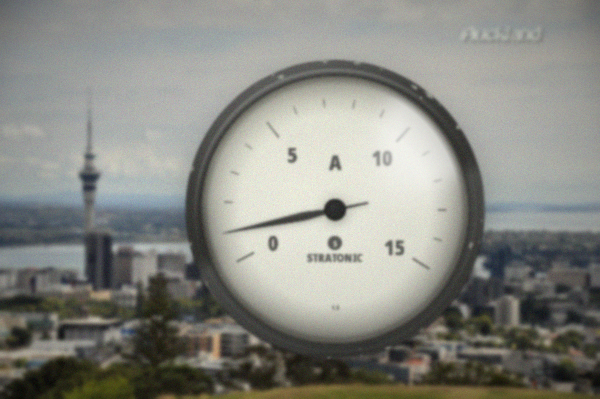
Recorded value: 1 (A)
